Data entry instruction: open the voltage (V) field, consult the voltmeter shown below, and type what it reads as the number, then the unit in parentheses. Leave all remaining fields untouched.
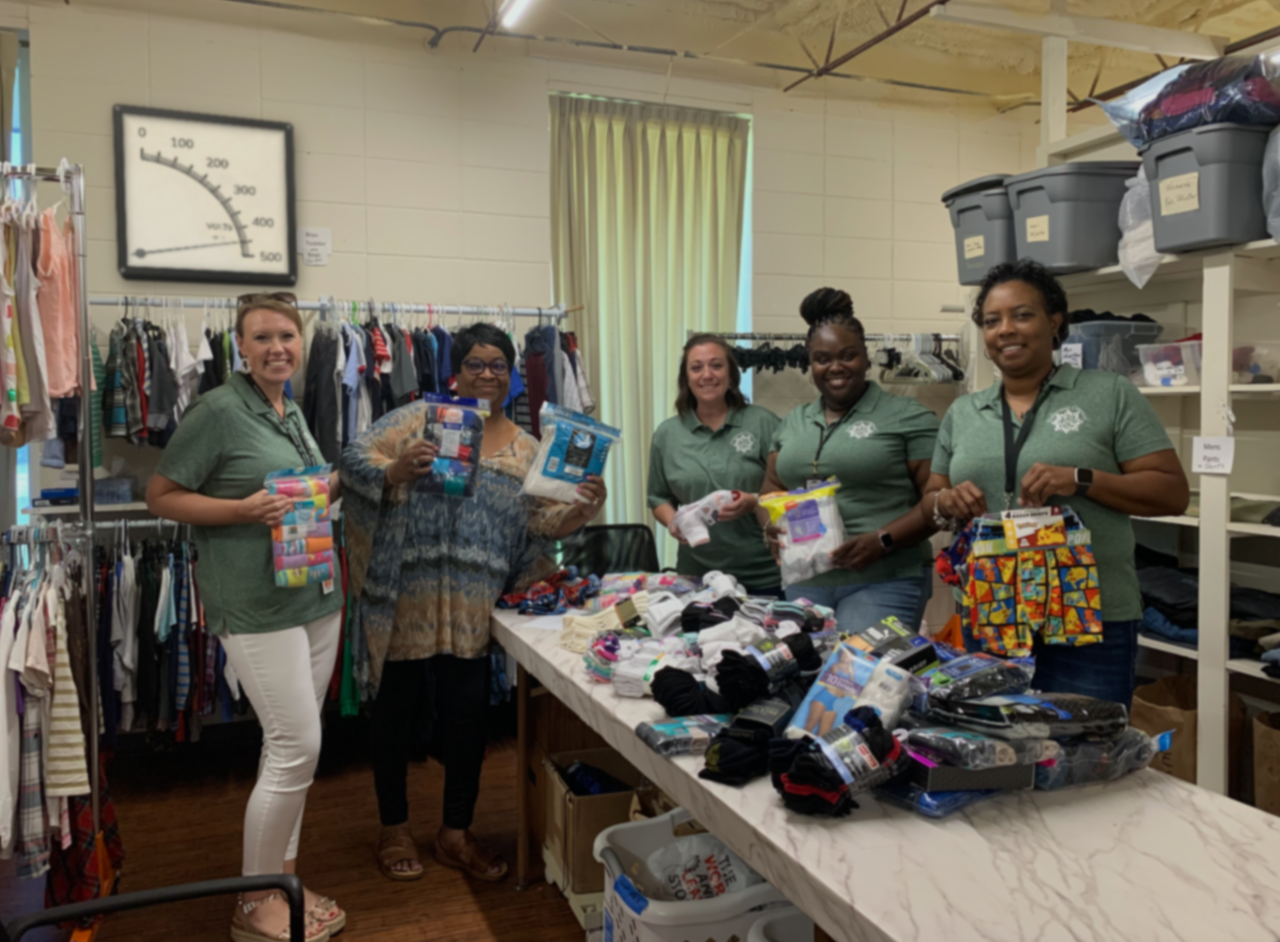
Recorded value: 450 (V)
